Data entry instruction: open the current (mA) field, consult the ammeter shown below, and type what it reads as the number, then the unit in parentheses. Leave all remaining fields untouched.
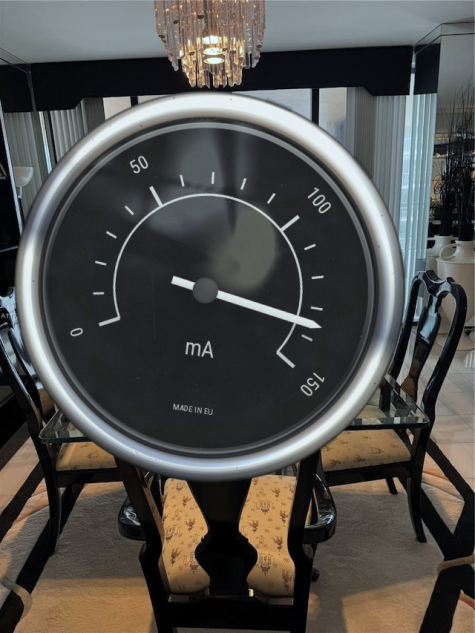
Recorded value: 135 (mA)
